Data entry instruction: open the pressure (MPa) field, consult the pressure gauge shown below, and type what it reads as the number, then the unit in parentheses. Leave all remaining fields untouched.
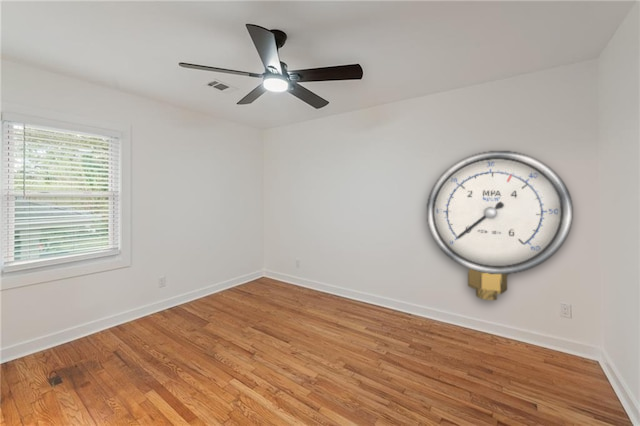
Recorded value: 0 (MPa)
